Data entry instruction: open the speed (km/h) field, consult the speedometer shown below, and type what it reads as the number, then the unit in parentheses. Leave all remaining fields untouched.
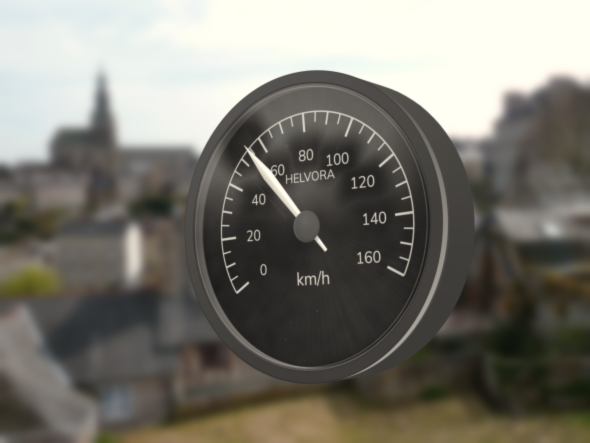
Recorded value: 55 (km/h)
